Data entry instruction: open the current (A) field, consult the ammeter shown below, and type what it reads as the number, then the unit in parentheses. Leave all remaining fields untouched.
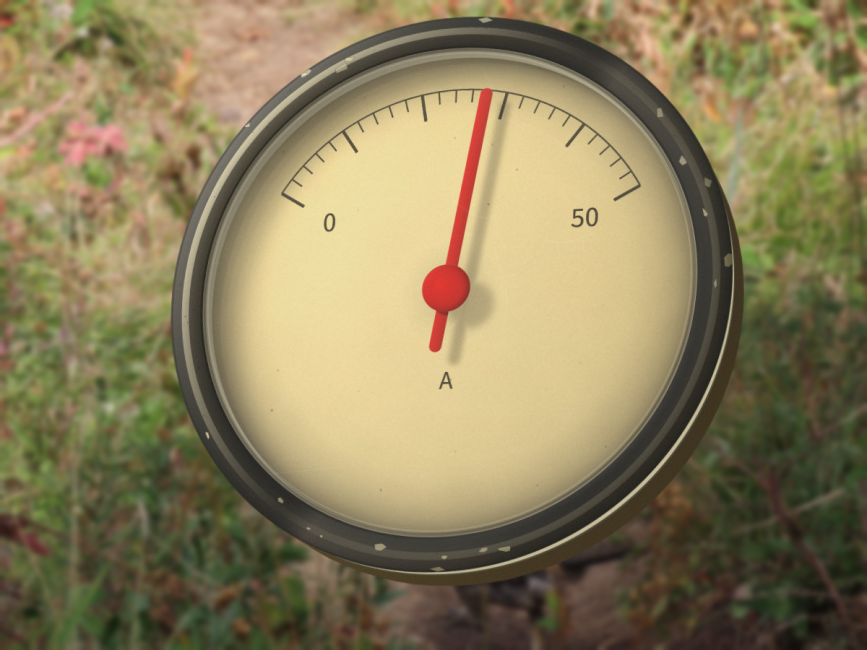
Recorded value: 28 (A)
